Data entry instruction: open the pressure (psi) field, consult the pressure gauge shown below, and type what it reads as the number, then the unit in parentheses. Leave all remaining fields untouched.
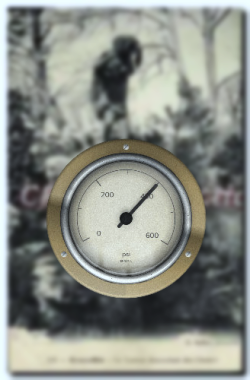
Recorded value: 400 (psi)
